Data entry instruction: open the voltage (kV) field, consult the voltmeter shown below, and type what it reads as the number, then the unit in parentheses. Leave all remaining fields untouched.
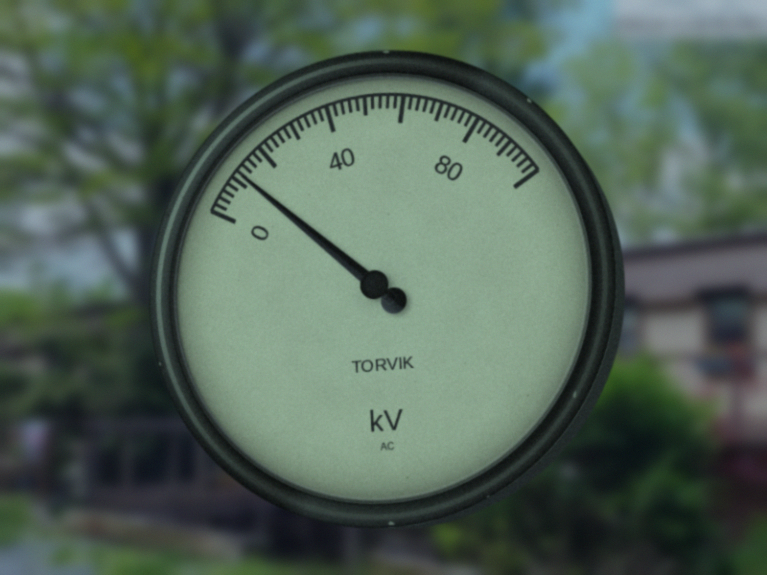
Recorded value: 12 (kV)
